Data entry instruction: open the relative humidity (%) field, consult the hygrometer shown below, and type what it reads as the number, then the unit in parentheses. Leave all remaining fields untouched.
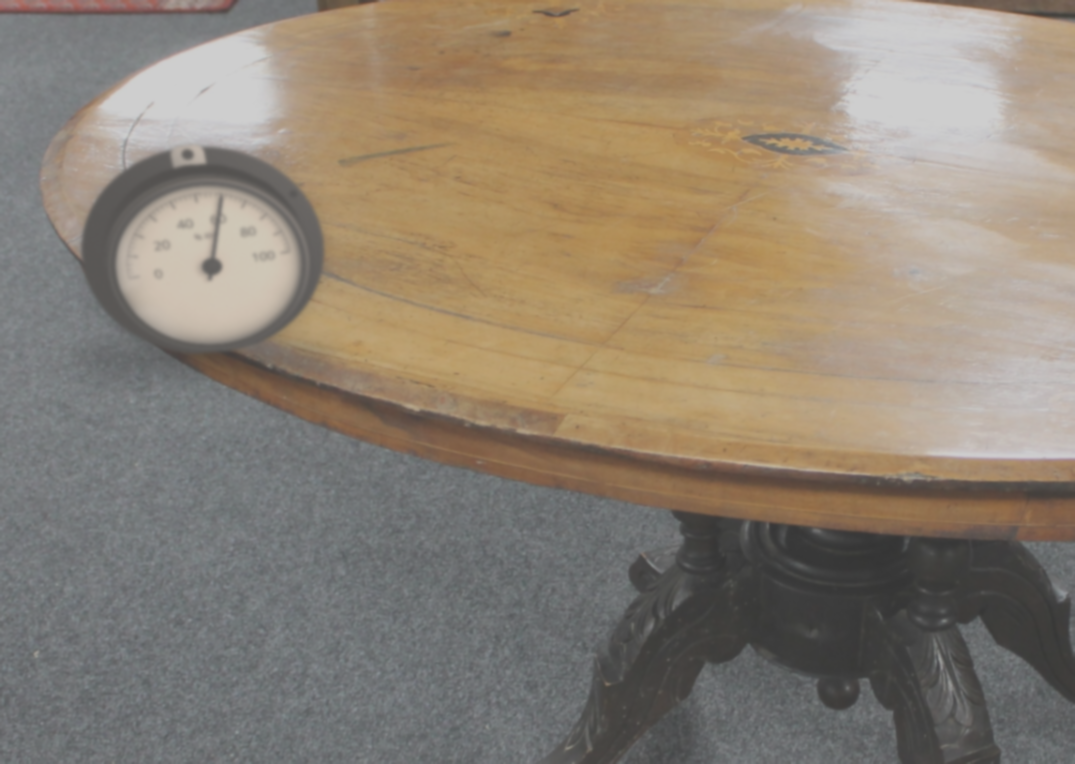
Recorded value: 60 (%)
